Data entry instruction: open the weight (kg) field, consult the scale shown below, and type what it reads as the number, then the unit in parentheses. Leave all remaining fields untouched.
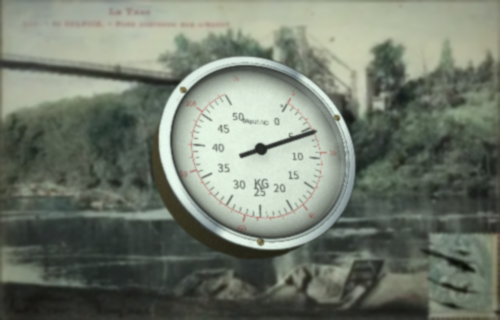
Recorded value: 6 (kg)
